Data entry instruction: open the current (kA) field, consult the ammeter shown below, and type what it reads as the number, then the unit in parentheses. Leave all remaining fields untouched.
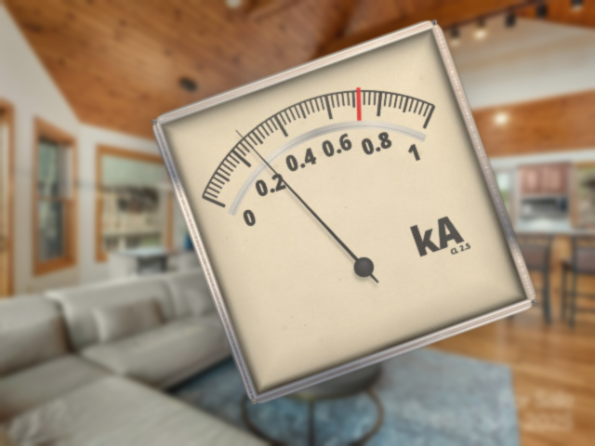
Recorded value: 0.26 (kA)
